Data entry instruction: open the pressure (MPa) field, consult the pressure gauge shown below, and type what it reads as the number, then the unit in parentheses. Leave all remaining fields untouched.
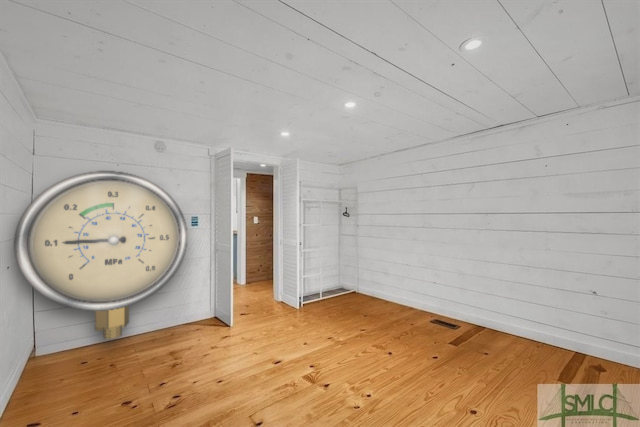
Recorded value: 0.1 (MPa)
